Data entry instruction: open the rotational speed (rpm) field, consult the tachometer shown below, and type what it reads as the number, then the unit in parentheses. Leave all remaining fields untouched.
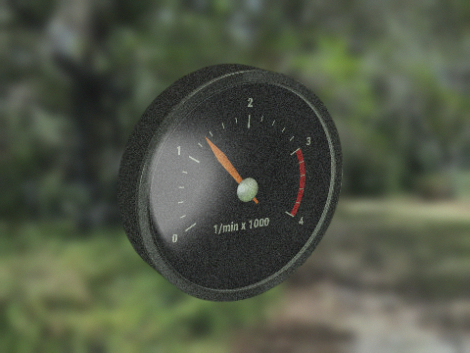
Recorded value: 1300 (rpm)
